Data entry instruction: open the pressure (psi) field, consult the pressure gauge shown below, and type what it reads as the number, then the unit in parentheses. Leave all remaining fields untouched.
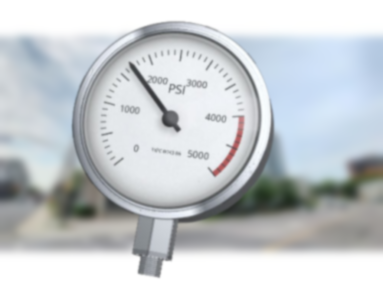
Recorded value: 1700 (psi)
